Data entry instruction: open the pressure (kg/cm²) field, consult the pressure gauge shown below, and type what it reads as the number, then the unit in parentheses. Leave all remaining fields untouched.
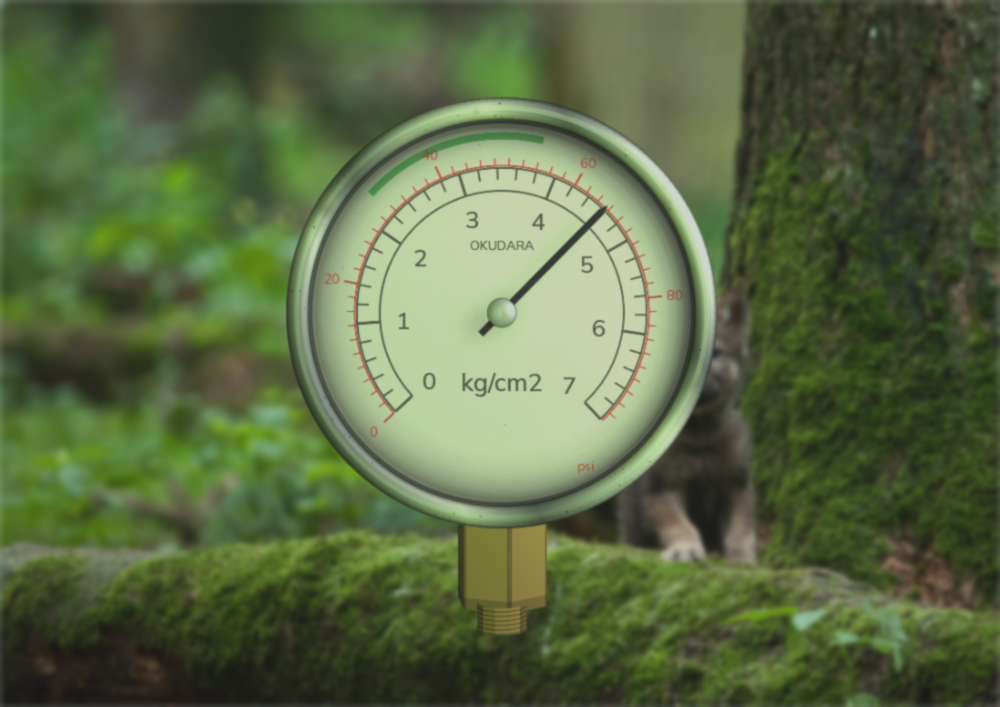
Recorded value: 4.6 (kg/cm²)
